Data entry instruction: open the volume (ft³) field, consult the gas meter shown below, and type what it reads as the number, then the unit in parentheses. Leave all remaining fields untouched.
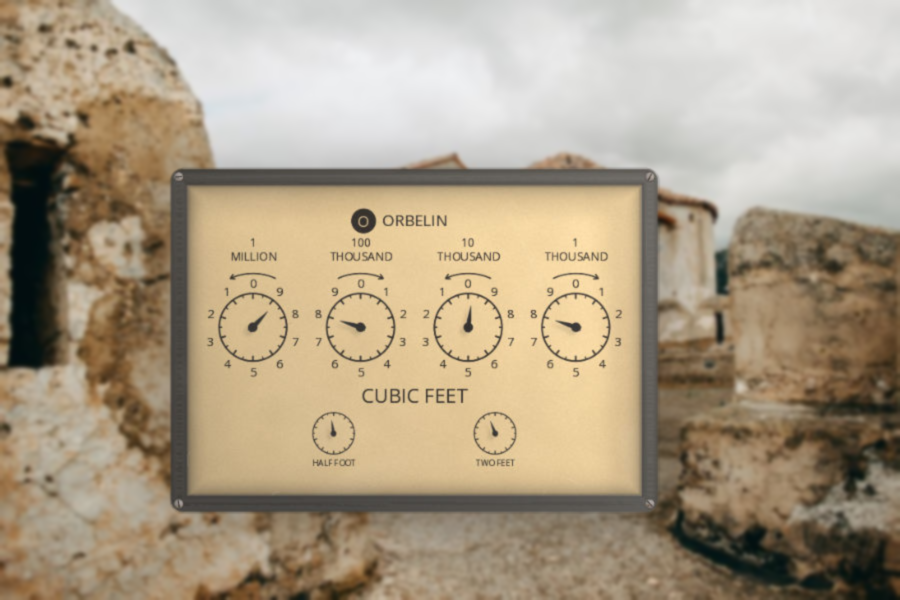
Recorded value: 879800 (ft³)
